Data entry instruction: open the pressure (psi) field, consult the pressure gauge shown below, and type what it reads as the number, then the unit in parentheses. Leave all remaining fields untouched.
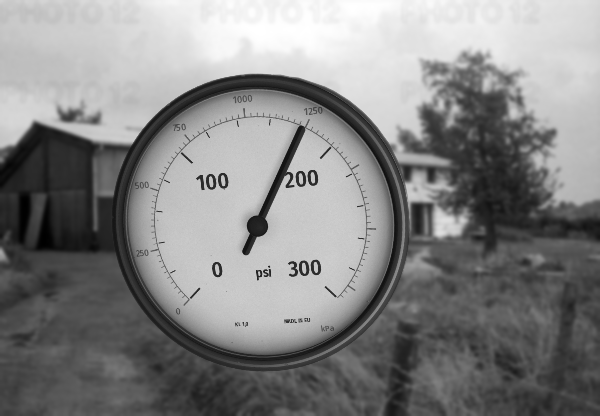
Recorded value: 180 (psi)
